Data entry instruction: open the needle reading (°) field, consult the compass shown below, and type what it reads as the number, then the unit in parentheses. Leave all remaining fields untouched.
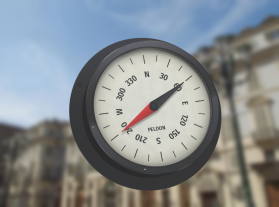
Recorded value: 240 (°)
